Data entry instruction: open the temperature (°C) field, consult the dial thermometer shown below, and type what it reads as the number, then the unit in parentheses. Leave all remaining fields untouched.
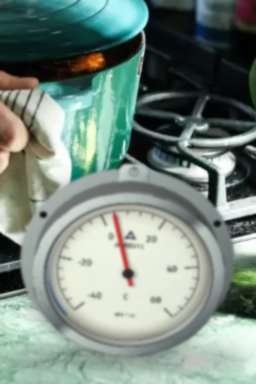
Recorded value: 4 (°C)
